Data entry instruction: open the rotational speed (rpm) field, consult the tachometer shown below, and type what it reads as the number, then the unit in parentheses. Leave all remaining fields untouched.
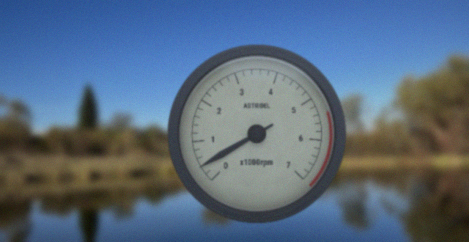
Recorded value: 400 (rpm)
